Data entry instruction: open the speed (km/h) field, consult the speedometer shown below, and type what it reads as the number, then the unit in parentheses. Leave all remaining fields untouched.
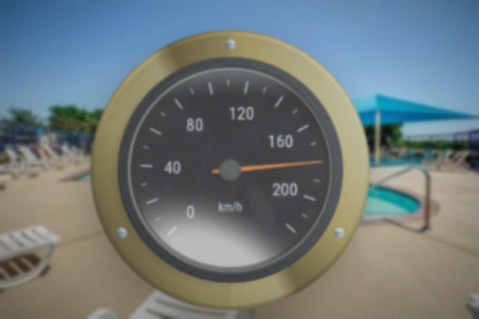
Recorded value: 180 (km/h)
